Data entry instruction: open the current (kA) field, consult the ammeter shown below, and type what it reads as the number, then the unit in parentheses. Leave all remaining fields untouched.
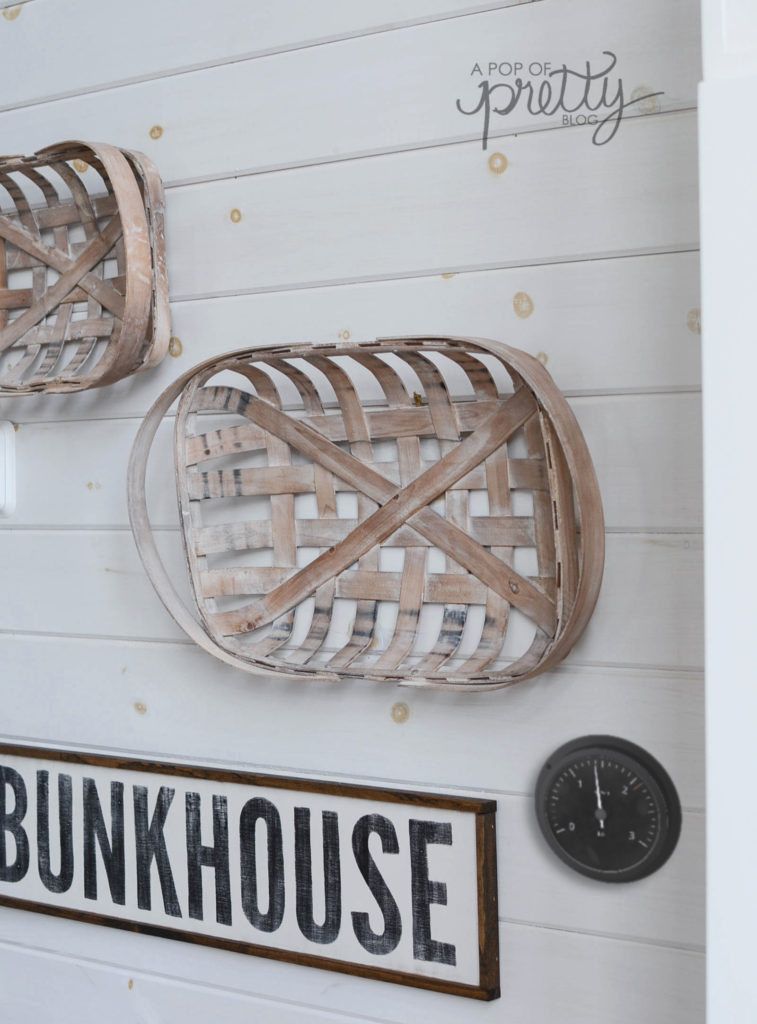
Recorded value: 1.4 (kA)
